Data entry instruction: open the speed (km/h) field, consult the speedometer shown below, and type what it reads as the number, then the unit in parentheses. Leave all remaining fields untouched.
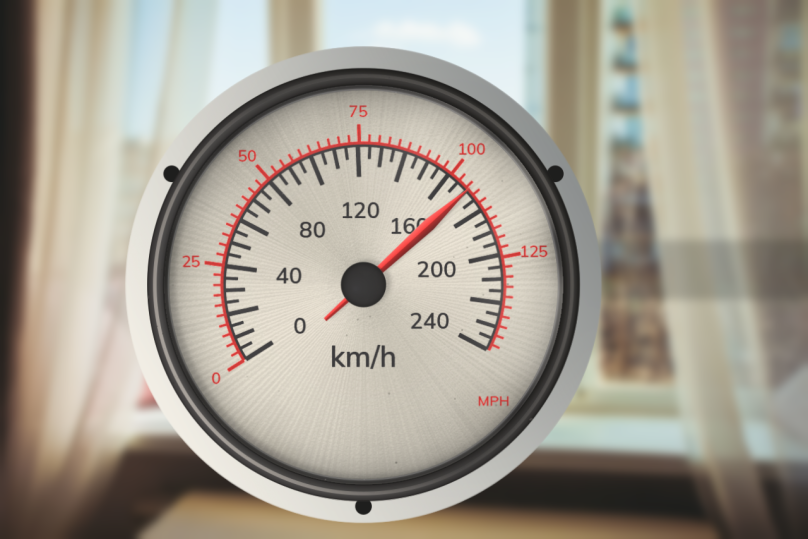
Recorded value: 170 (km/h)
